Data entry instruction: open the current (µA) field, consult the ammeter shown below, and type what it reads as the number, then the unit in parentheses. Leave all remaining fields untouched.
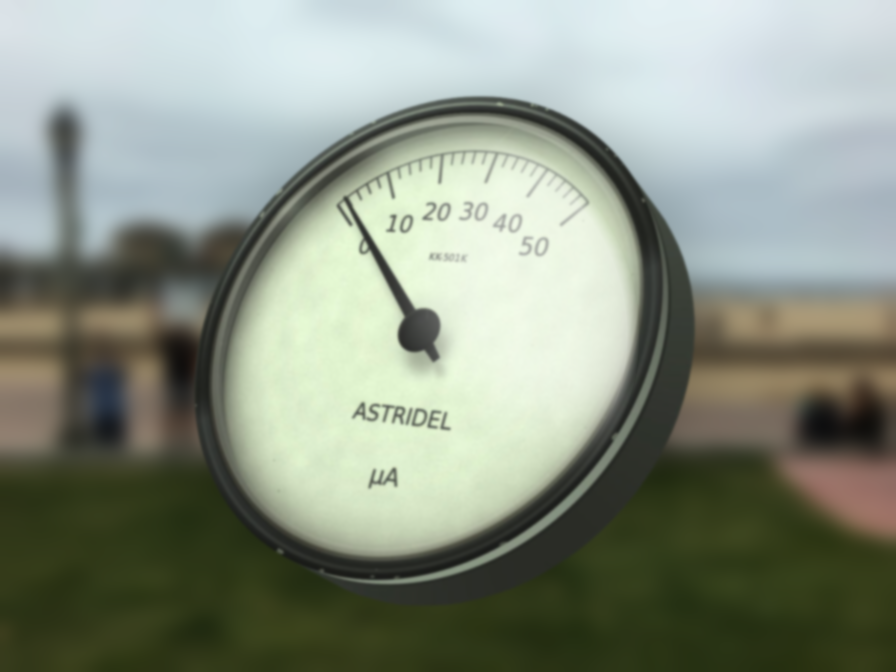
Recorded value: 2 (µA)
